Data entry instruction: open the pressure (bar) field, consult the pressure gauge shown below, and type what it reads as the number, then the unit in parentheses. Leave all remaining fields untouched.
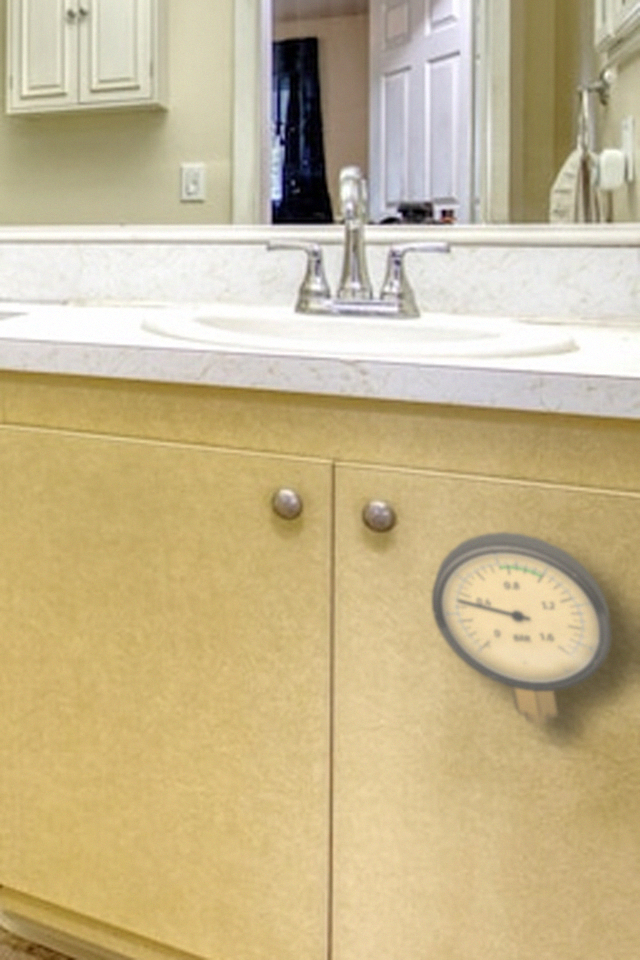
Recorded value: 0.35 (bar)
